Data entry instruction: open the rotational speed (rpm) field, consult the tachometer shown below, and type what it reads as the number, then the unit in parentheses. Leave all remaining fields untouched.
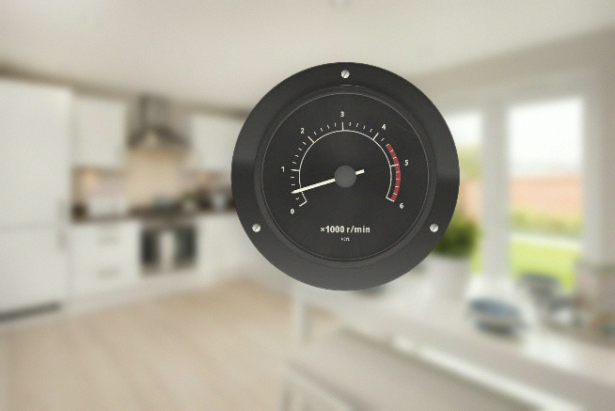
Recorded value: 400 (rpm)
